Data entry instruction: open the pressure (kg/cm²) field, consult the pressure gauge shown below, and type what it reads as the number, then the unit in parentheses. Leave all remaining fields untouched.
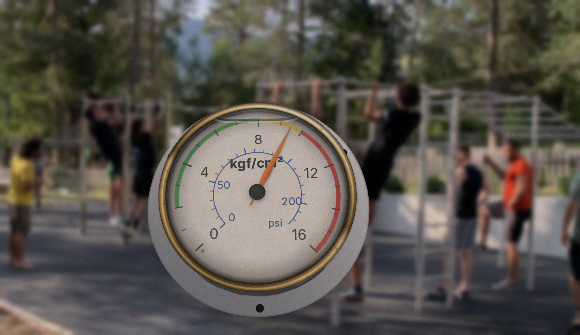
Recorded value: 9.5 (kg/cm²)
